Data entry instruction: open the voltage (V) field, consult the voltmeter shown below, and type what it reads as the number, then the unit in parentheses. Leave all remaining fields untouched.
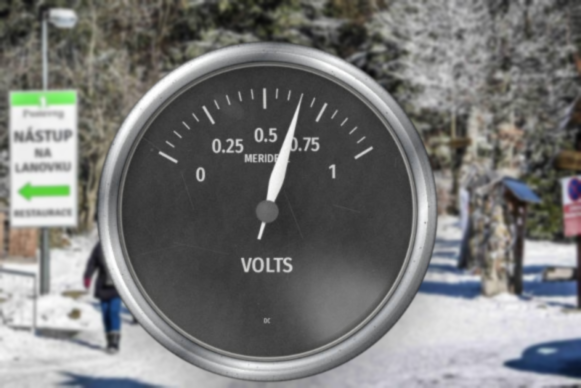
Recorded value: 0.65 (V)
